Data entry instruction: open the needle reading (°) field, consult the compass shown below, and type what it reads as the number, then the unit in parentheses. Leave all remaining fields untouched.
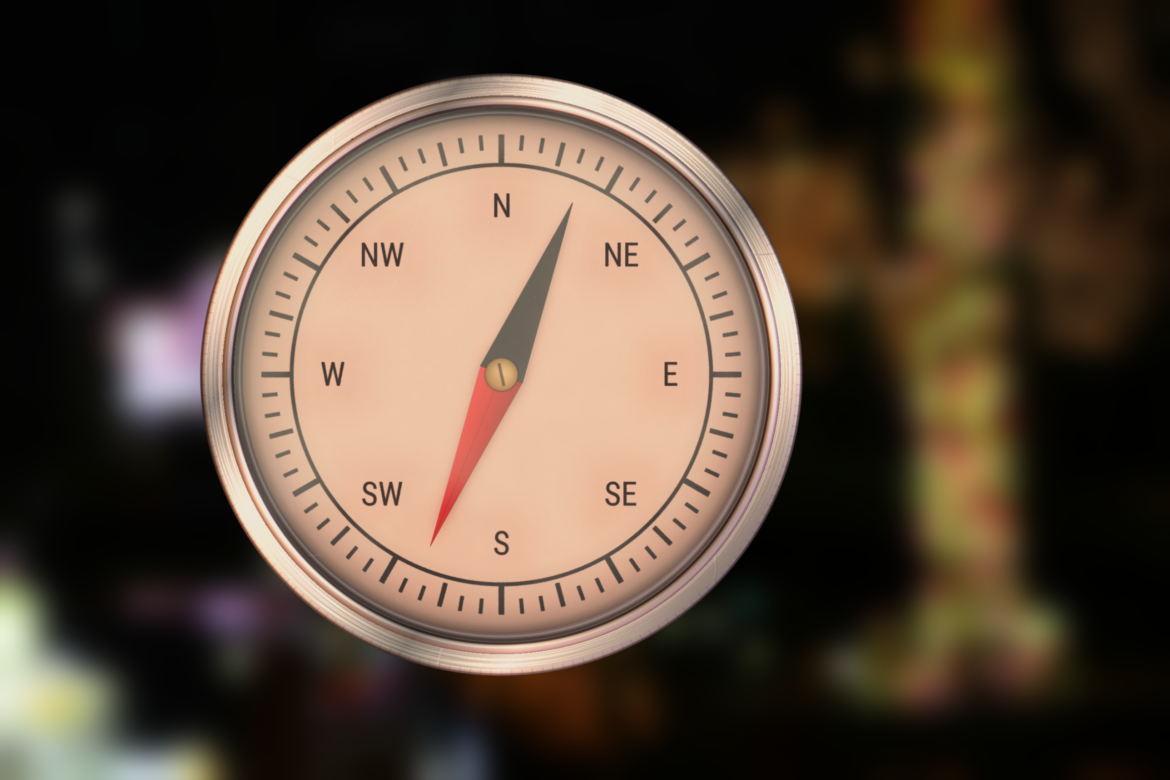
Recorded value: 202.5 (°)
